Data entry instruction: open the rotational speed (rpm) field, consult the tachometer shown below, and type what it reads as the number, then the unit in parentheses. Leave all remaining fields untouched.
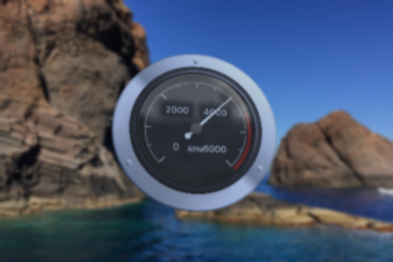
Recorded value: 4000 (rpm)
